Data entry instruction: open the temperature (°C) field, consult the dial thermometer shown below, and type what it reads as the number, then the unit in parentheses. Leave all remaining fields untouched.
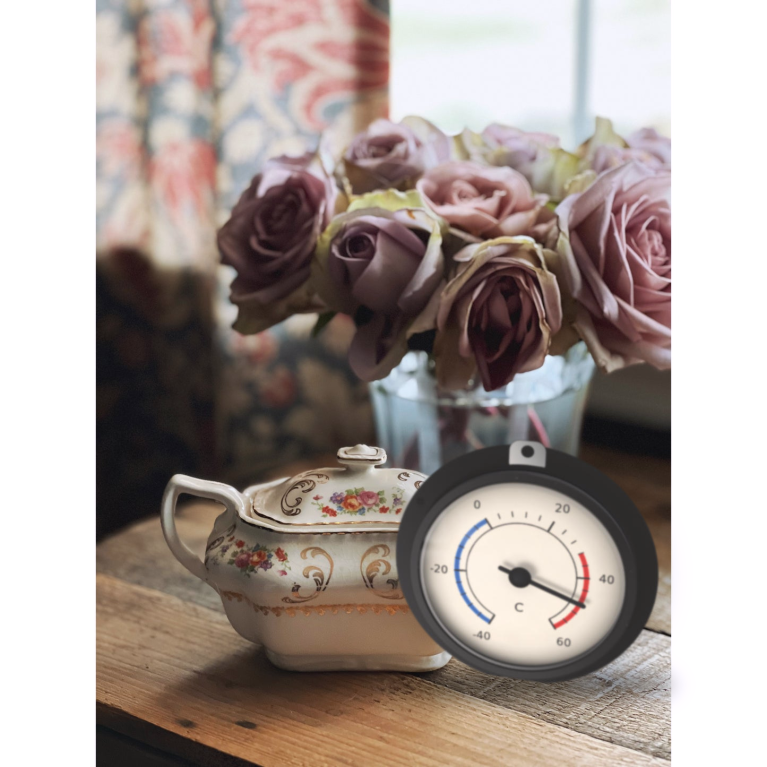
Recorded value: 48 (°C)
